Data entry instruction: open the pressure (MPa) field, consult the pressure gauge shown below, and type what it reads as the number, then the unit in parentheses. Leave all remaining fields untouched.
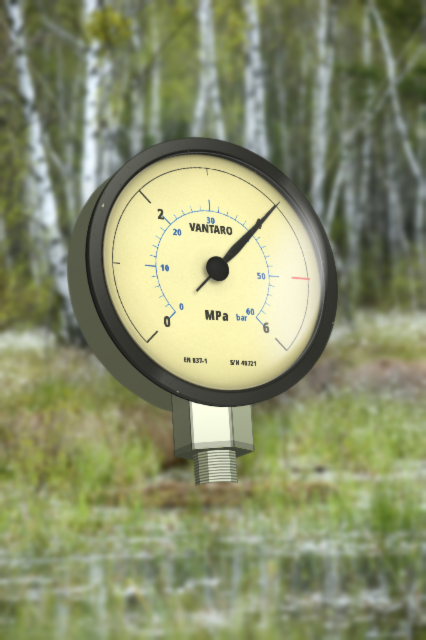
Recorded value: 4 (MPa)
